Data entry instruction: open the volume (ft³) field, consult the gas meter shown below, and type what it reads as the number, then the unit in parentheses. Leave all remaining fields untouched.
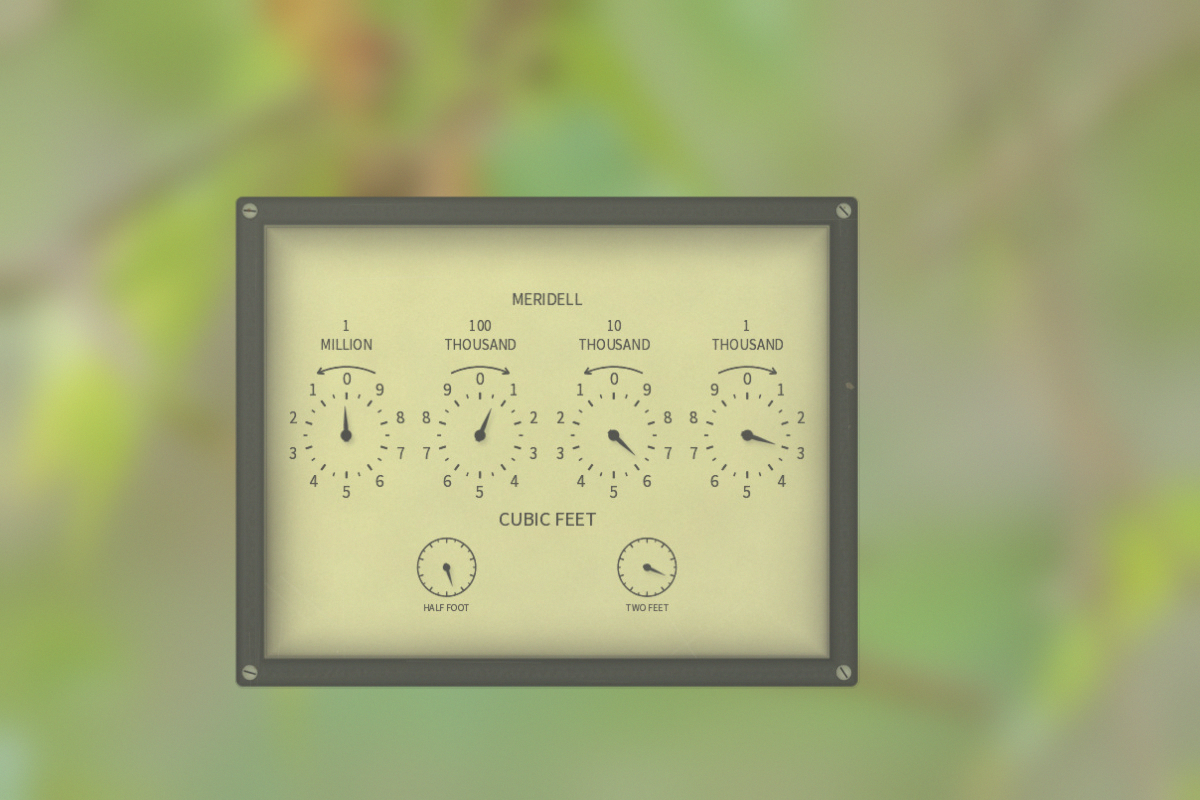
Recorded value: 6300 (ft³)
